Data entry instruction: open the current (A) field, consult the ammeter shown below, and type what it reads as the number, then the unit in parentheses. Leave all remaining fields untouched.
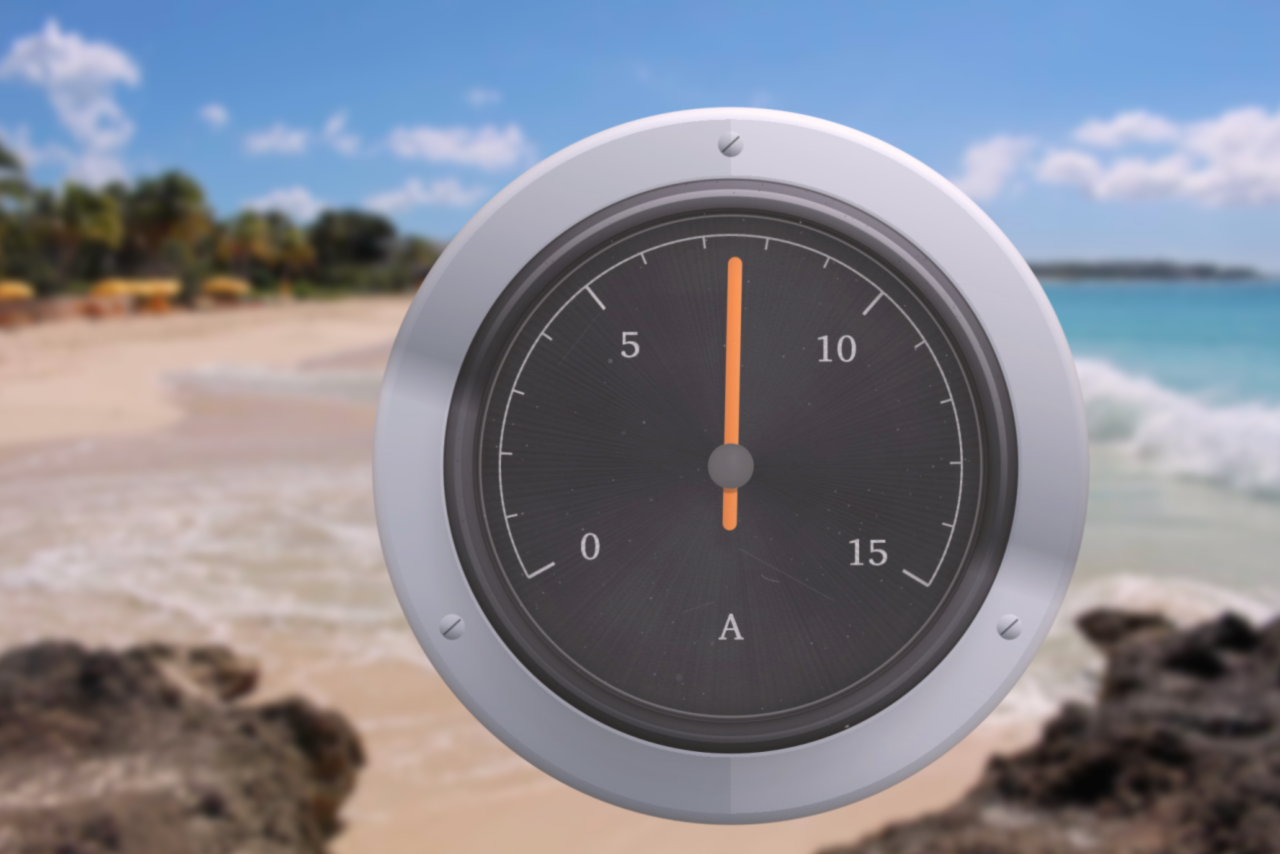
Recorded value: 7.5 (A)
